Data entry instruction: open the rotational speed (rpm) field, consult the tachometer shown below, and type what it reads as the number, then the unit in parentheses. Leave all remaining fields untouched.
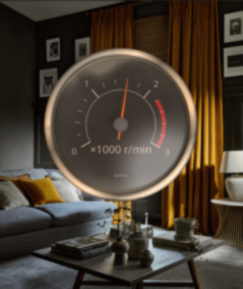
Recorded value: 1600 (rpm)
